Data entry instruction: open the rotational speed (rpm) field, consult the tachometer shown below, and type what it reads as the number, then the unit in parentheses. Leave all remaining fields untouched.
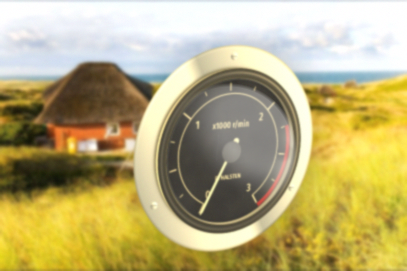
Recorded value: 0 (rpm)
